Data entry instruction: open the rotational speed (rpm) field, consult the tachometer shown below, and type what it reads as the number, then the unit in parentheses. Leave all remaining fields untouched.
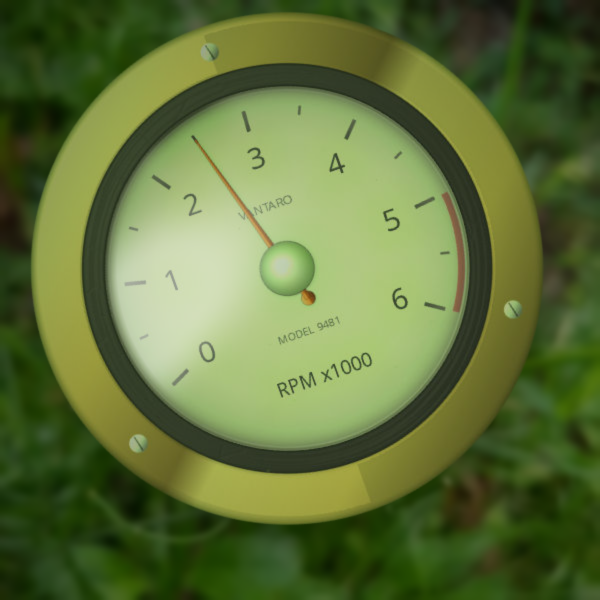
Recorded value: 2500 (rpm)
